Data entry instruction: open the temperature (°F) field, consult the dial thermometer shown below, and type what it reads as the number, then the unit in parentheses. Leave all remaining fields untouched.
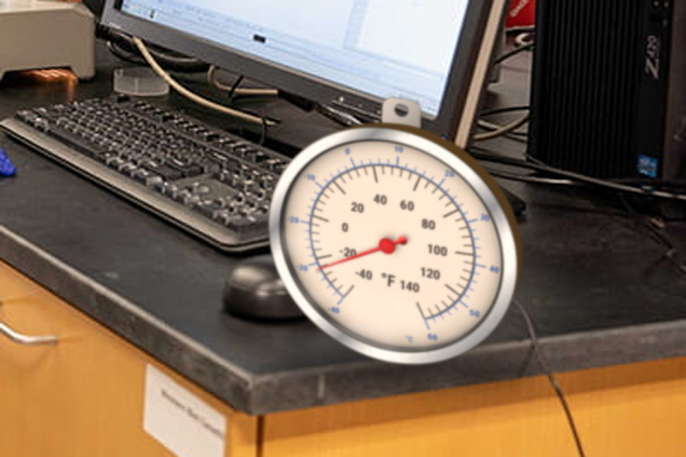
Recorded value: -24 (°F)
